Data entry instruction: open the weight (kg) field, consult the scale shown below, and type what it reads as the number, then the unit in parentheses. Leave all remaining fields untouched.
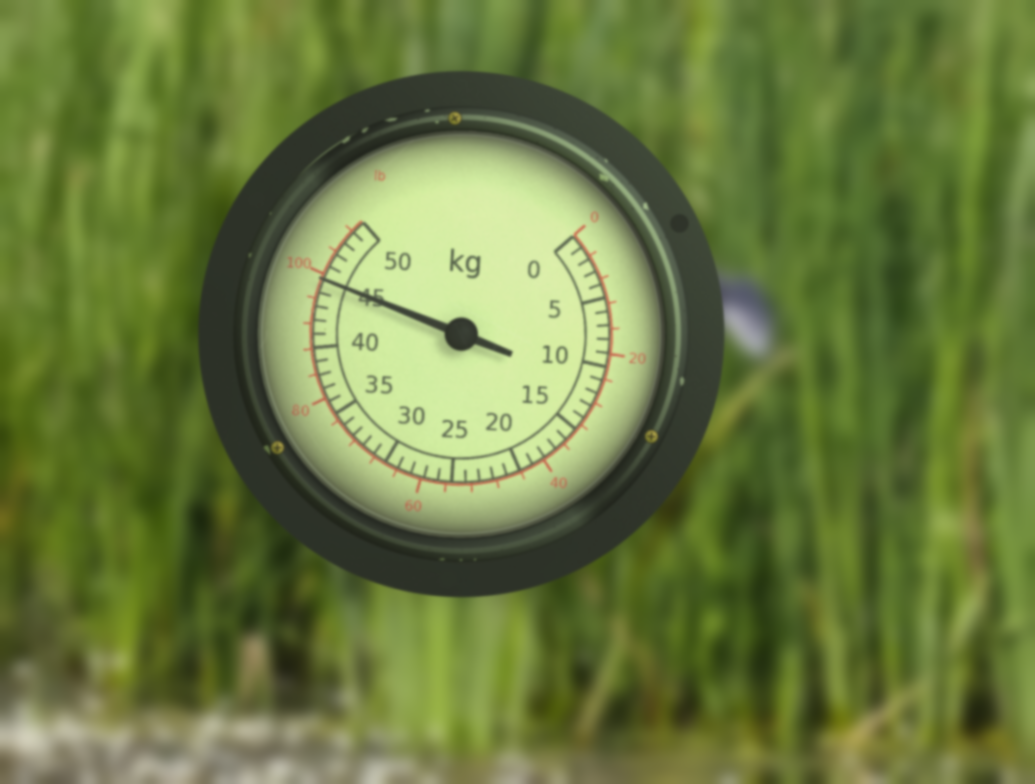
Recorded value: 45 (kg)
